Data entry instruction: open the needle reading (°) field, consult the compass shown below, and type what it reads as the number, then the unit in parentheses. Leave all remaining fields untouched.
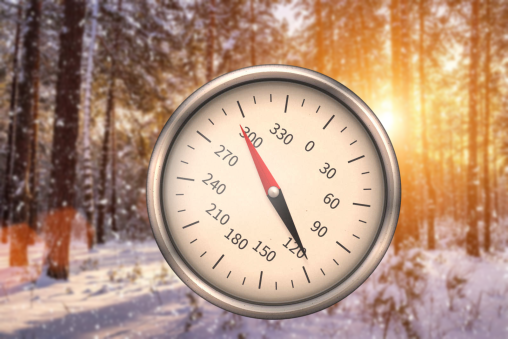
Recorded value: 295 (°)
